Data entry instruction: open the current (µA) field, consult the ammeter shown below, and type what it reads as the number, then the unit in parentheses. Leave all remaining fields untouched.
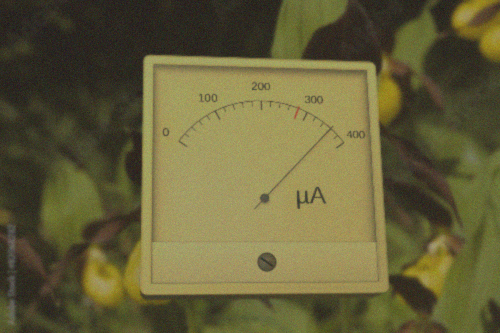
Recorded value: 360 (µA)
